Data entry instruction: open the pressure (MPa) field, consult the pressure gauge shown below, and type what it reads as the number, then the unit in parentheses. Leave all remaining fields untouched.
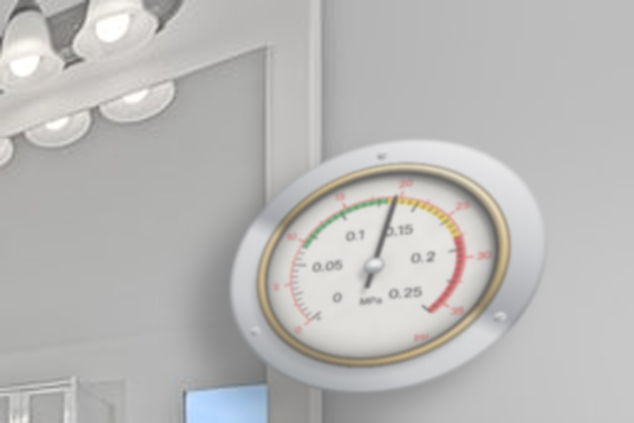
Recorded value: 0.135 (MPa)
